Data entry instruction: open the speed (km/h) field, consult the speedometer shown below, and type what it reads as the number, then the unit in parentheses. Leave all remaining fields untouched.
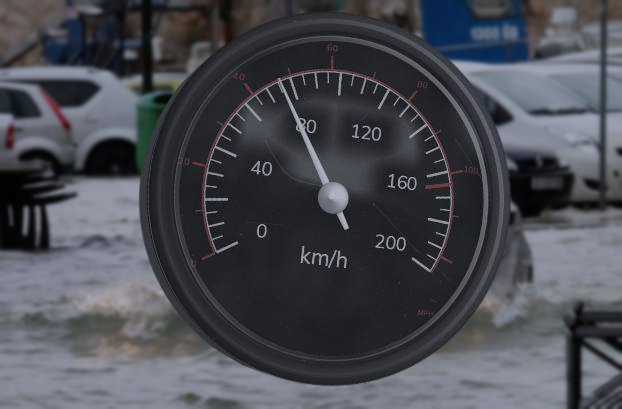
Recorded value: 75 (km/h)
